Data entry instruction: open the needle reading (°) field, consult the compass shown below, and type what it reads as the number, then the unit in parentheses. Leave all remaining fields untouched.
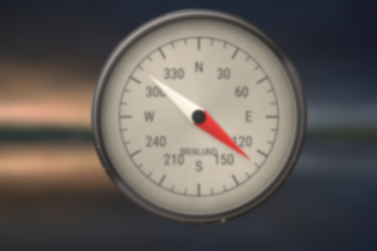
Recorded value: 130 (°)
